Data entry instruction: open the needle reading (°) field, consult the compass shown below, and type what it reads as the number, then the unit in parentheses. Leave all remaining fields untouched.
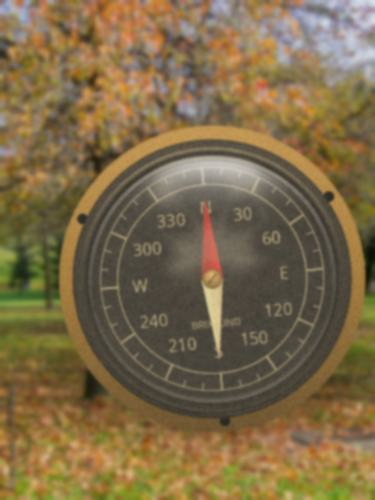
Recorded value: 0 (°)
